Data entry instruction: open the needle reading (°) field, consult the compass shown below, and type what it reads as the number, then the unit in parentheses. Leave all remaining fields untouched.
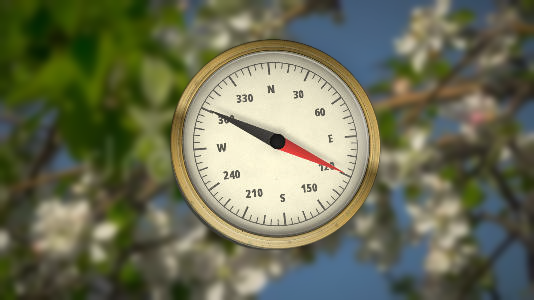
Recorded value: 120 (°)
